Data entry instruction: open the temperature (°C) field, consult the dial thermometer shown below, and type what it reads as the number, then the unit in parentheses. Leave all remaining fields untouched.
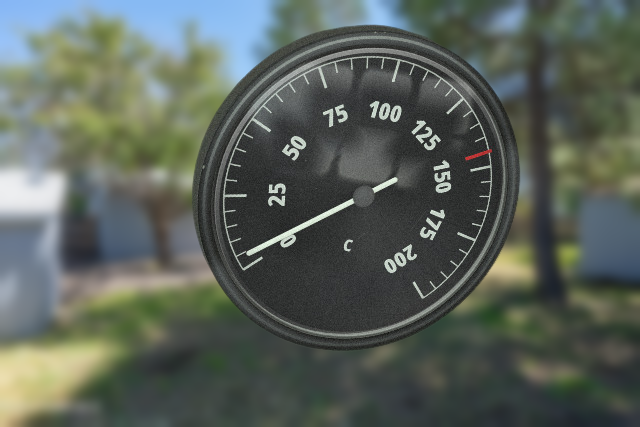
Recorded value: 5 (°C)
